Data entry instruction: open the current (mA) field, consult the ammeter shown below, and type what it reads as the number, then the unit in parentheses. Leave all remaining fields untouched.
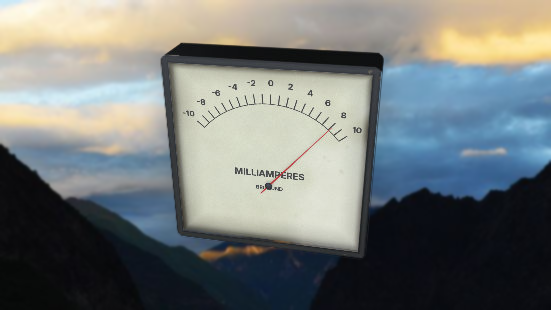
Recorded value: 8 (mA)
